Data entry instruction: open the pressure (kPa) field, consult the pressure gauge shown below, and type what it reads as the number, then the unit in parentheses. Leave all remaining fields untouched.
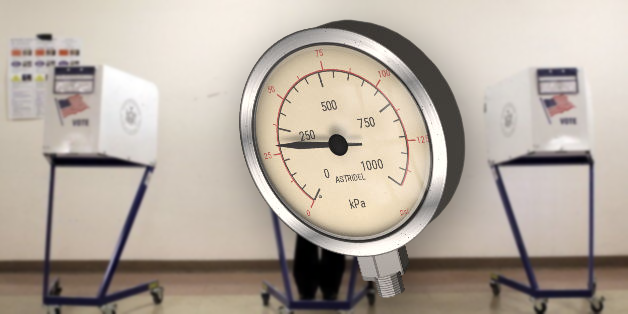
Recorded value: 200 (kPa)
